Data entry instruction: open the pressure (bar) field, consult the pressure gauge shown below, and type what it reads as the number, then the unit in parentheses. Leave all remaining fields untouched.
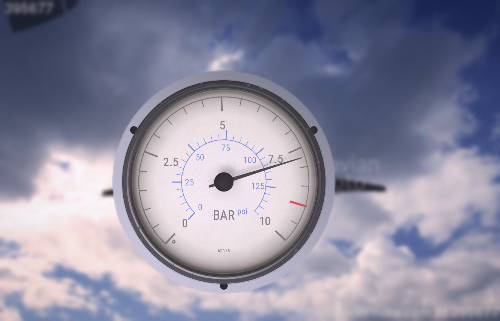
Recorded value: 7.75 (bar)
